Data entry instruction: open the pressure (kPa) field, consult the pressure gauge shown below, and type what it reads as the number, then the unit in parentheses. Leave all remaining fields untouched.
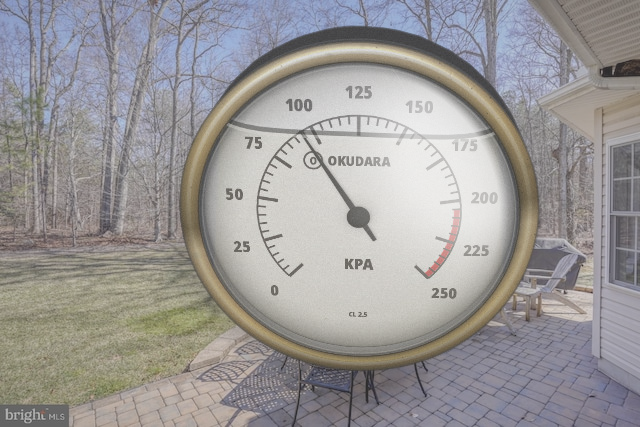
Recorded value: 95 (kPa)
